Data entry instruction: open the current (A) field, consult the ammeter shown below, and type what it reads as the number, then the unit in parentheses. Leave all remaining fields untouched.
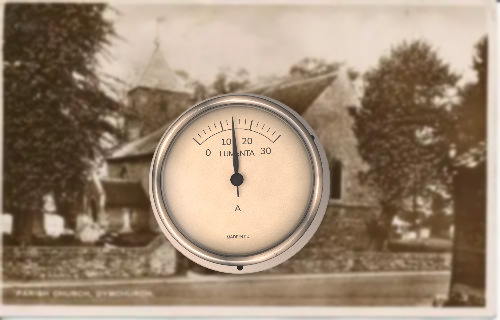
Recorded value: 14 (A)
